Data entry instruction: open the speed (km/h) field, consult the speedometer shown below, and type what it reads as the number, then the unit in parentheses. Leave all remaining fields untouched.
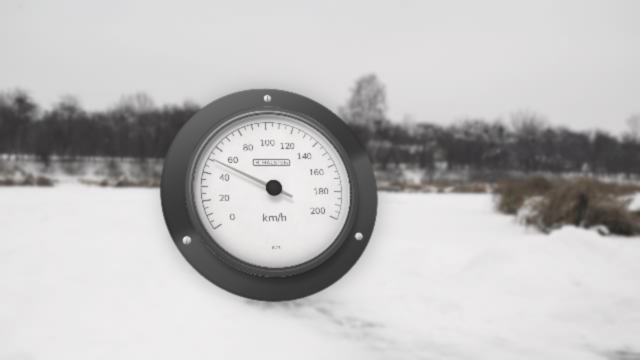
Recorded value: 50 (km/h)
